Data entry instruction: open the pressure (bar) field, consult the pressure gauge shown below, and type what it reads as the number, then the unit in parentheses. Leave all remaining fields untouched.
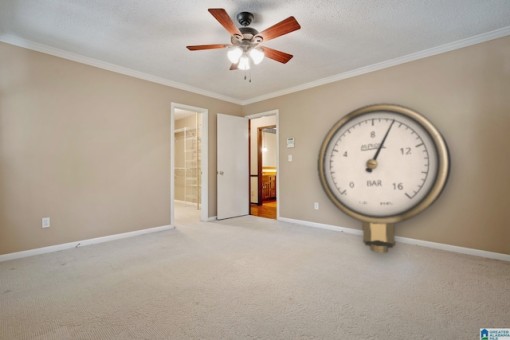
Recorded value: 9.5 (bar)
